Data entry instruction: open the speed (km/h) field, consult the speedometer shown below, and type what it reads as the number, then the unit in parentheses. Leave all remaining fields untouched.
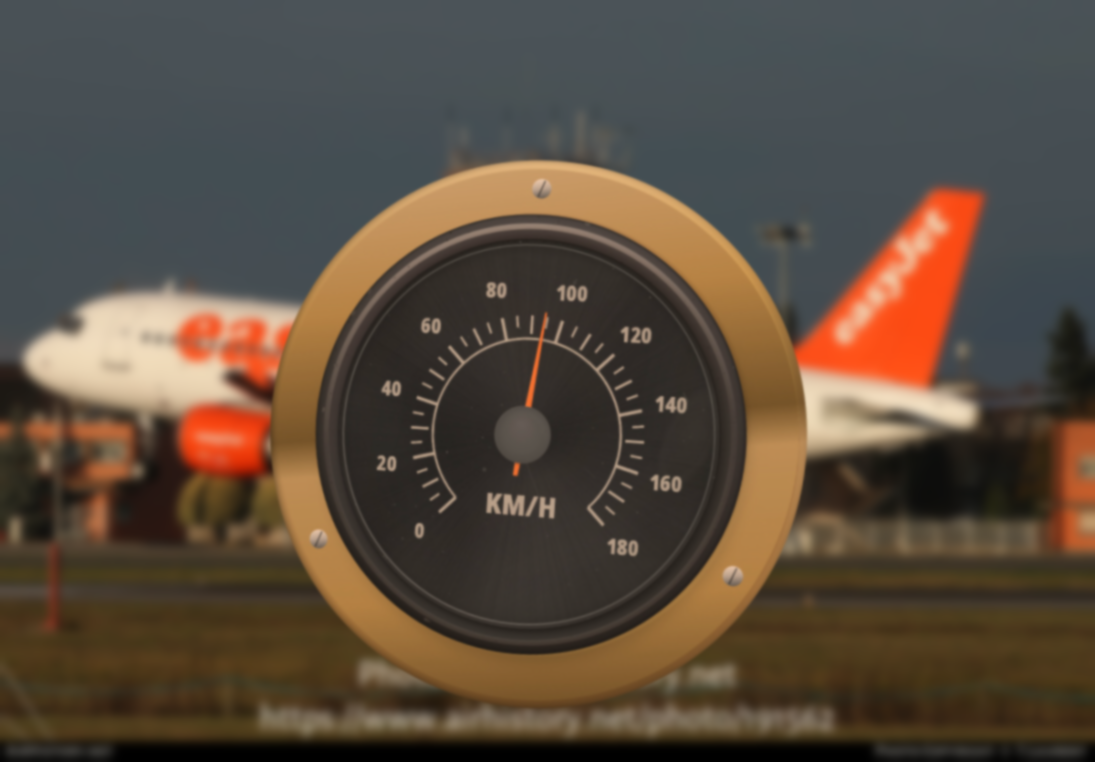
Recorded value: 95 (km/h)
